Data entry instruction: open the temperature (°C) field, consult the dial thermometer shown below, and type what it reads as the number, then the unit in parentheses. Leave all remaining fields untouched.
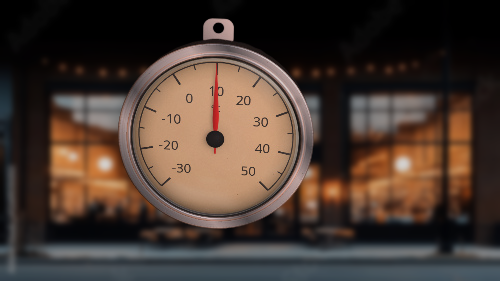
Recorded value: 10 (°C)
